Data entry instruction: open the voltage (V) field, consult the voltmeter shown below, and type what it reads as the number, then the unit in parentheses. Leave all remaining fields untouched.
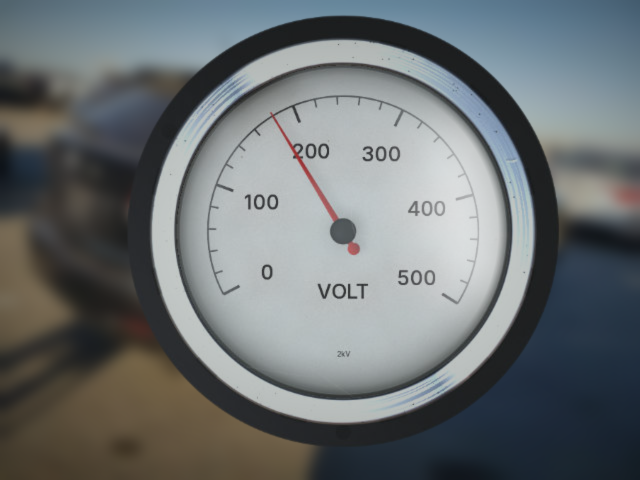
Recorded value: 180 (V)
